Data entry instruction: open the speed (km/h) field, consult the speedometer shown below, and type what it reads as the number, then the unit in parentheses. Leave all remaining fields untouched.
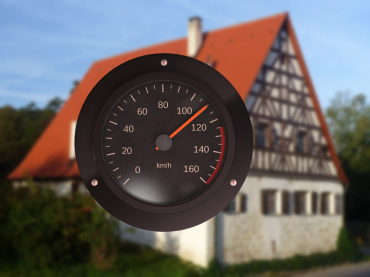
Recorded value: 110 (km/h)
